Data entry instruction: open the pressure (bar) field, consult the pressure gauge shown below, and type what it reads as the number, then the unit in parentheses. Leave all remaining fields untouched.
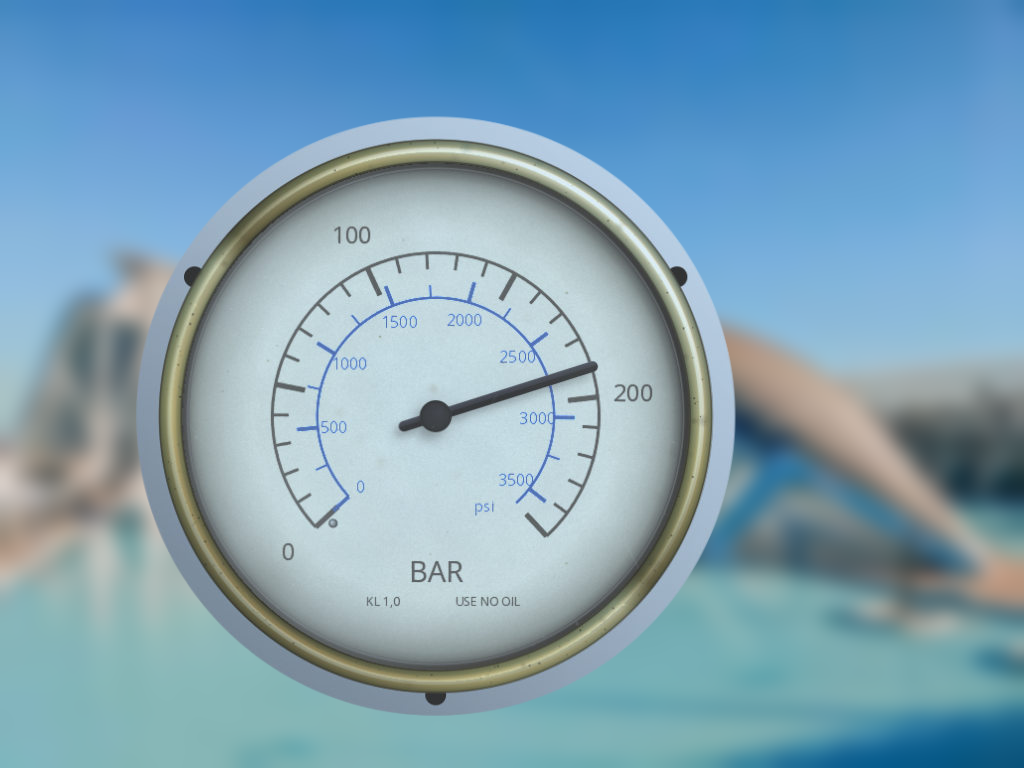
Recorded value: 190 (bar)
